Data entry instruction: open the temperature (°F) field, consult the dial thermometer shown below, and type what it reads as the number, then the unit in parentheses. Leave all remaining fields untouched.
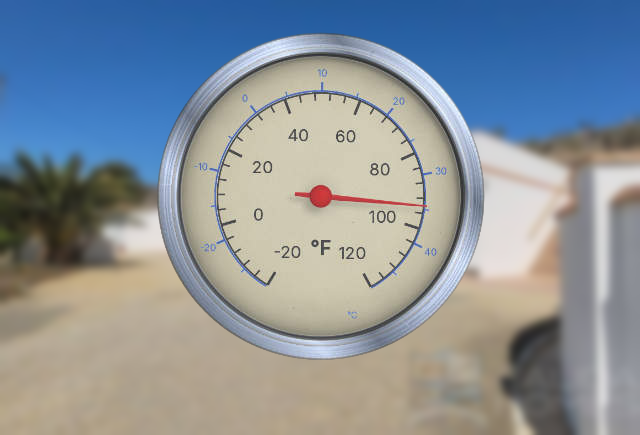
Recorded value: 94 (°F)
